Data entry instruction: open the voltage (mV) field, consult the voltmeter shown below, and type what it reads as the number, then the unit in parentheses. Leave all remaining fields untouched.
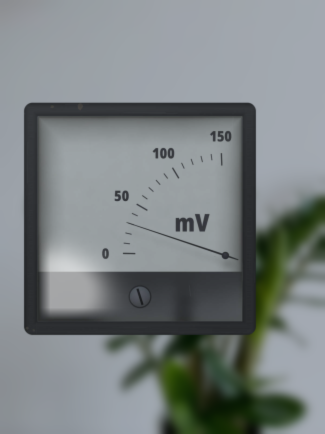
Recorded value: 30 (mV)
